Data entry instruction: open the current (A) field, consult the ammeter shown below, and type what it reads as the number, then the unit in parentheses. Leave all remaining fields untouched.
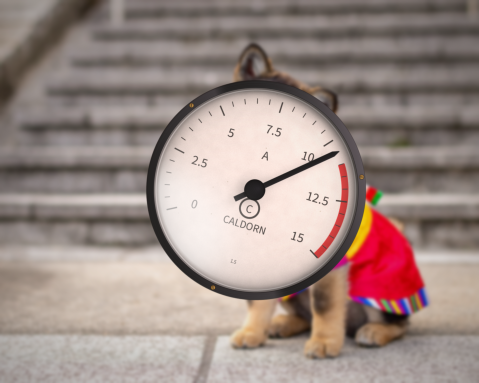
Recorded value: 10.5 (A)
